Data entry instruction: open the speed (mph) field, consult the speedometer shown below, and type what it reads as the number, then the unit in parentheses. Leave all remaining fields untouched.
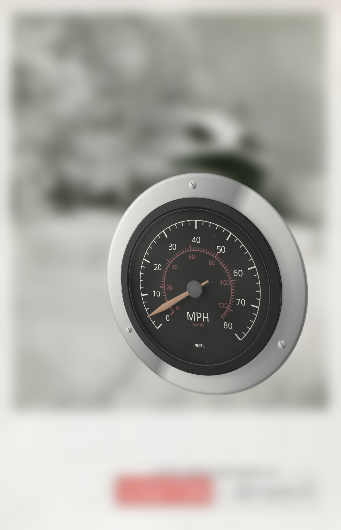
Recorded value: 4 (mph)
